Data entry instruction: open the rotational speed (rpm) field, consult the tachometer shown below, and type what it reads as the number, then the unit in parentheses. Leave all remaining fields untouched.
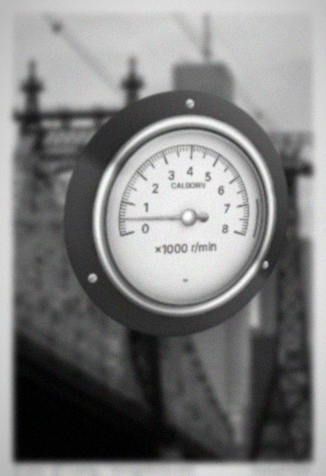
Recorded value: 500 (rpm)
